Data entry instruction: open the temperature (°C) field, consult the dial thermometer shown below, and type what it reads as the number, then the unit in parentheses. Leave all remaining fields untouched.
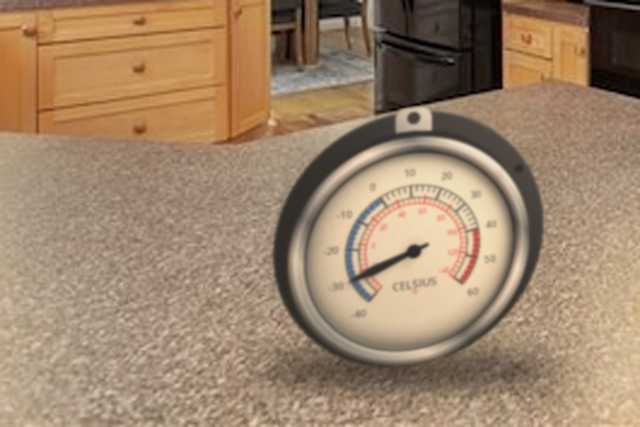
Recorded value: -30 (°C)
